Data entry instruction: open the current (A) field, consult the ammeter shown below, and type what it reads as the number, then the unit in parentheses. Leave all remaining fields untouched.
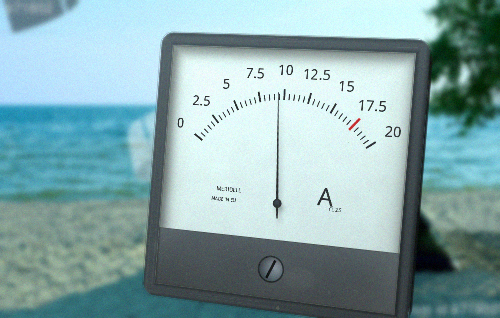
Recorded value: 9.5 (A)
